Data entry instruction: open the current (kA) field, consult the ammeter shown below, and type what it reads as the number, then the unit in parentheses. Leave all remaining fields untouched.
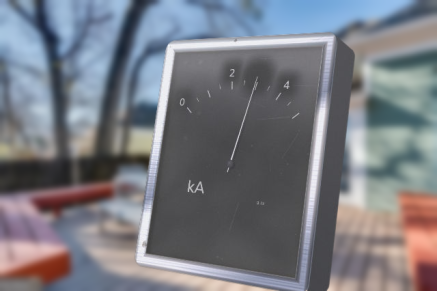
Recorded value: 3 (kA)
